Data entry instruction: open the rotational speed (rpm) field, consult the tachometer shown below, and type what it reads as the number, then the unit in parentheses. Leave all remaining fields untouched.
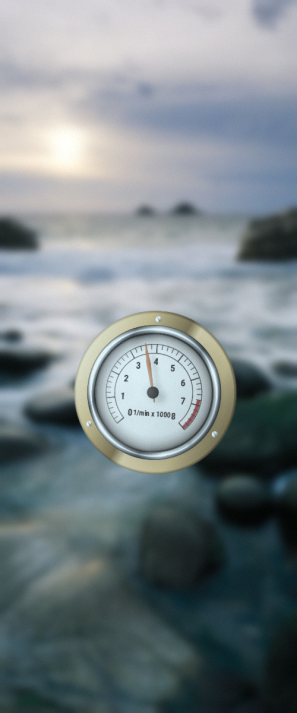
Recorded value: 3600 (rpm)
